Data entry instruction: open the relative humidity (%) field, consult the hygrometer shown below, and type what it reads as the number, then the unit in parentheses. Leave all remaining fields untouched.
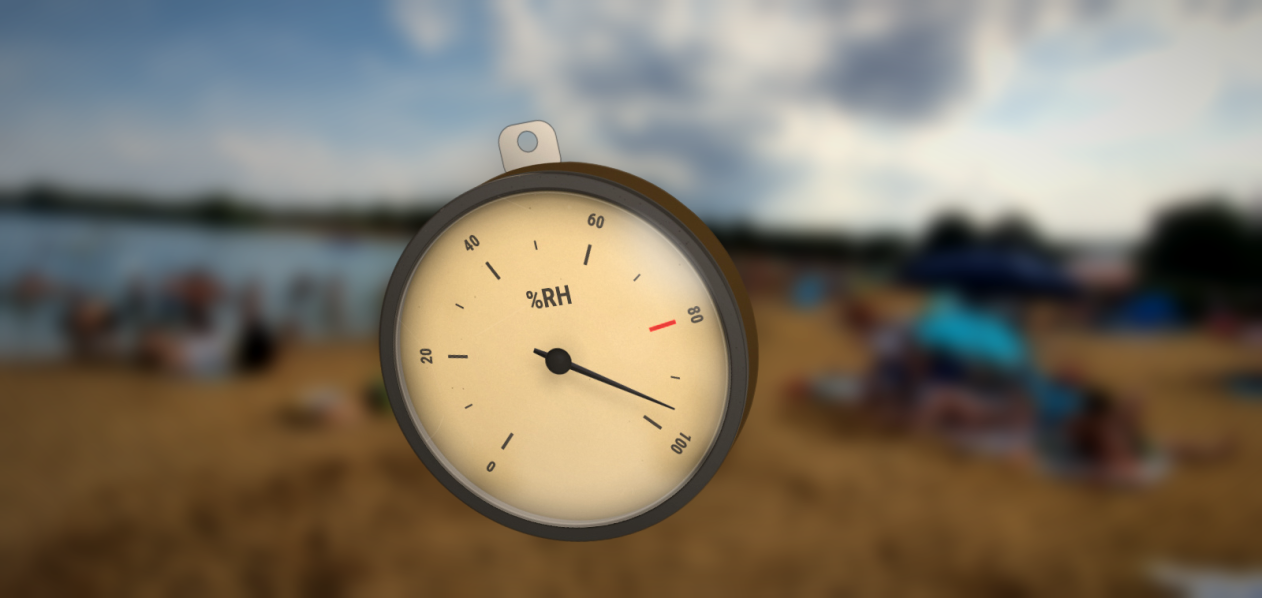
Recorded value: 95 (%)
